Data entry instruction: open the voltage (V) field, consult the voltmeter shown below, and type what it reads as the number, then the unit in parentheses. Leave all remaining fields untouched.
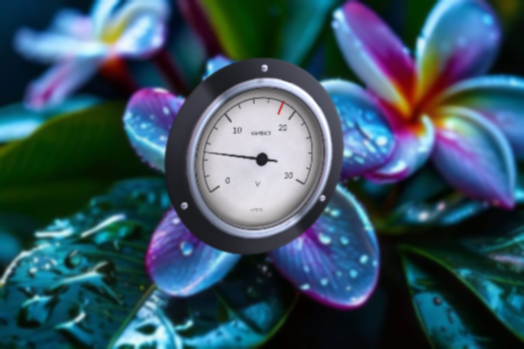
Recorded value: 5 (V)
